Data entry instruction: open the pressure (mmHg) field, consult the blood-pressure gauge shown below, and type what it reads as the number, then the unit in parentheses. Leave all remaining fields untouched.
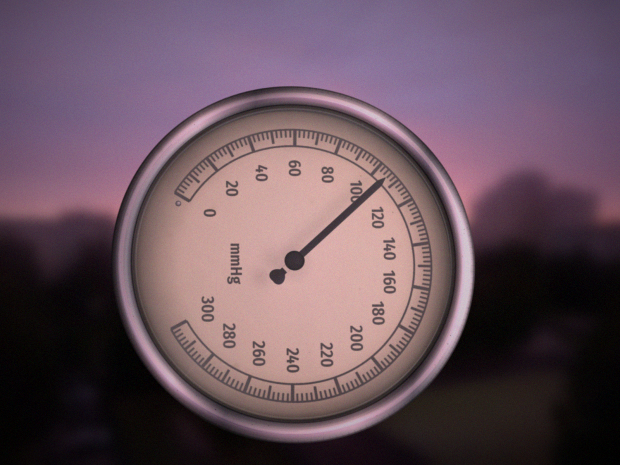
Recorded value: 106 (mmHg)
